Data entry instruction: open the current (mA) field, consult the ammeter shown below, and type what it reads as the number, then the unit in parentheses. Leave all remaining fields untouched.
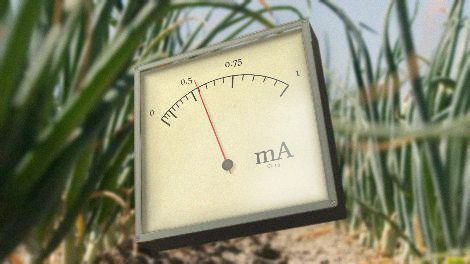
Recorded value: 0.55 (mA)
